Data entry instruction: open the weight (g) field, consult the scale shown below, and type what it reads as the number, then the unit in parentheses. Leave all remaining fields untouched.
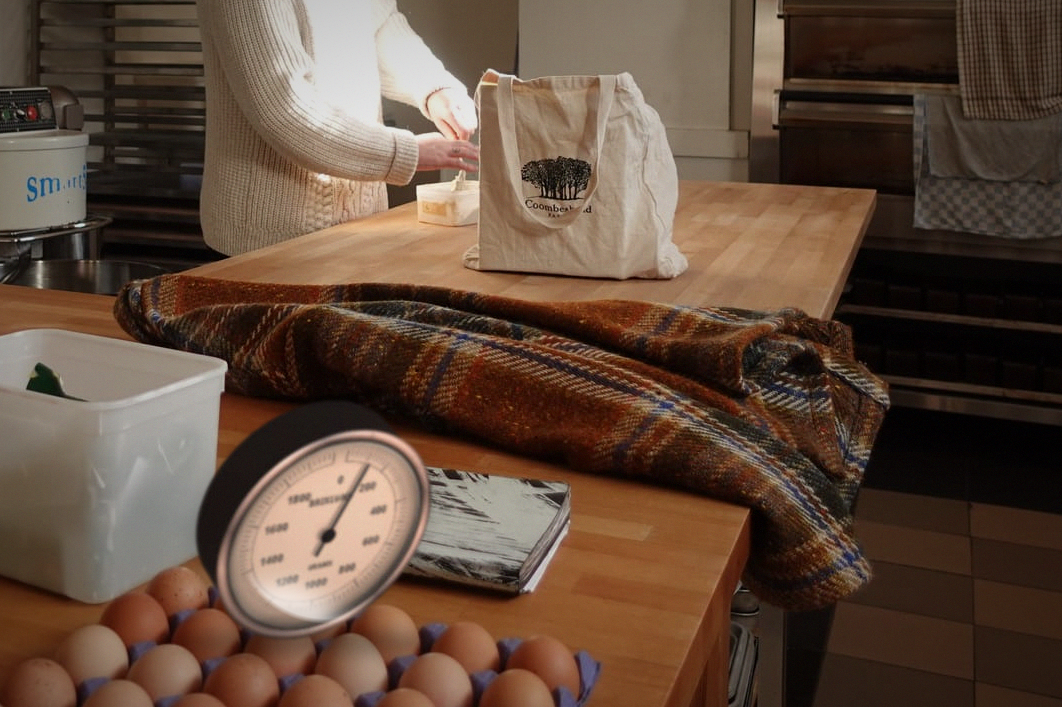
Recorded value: 100 (g)
